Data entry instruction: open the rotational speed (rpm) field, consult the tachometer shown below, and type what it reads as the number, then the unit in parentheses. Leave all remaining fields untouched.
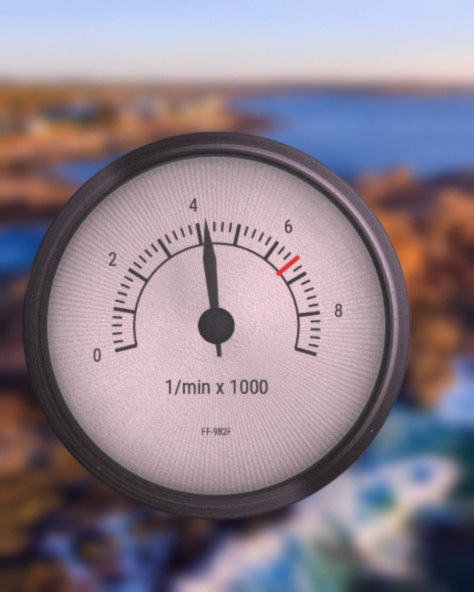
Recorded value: 4200 (rpm)
